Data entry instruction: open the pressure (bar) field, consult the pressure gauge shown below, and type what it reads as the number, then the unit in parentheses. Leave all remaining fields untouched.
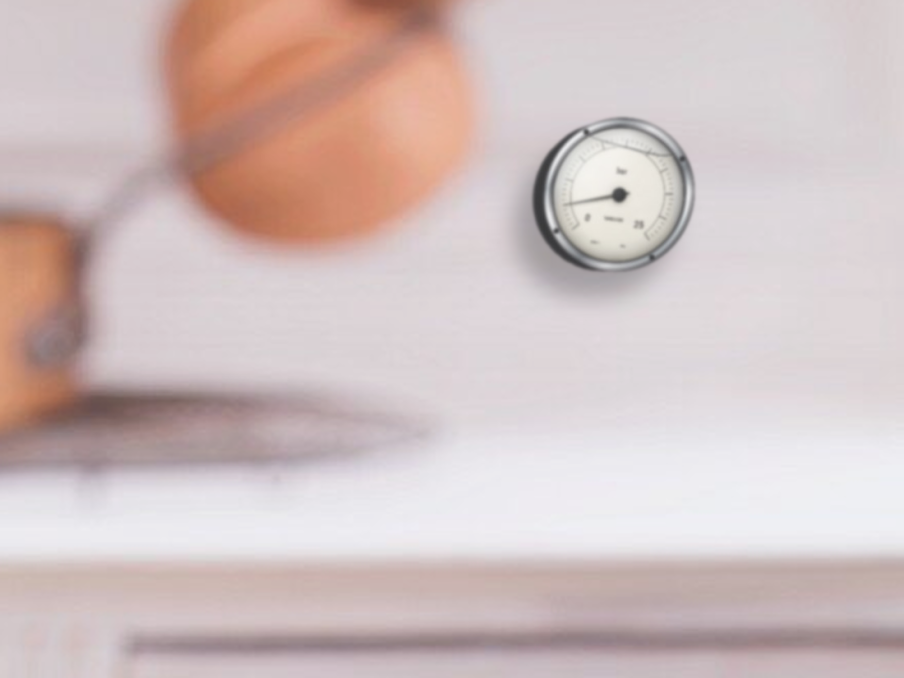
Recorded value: 2.5 (bar)
